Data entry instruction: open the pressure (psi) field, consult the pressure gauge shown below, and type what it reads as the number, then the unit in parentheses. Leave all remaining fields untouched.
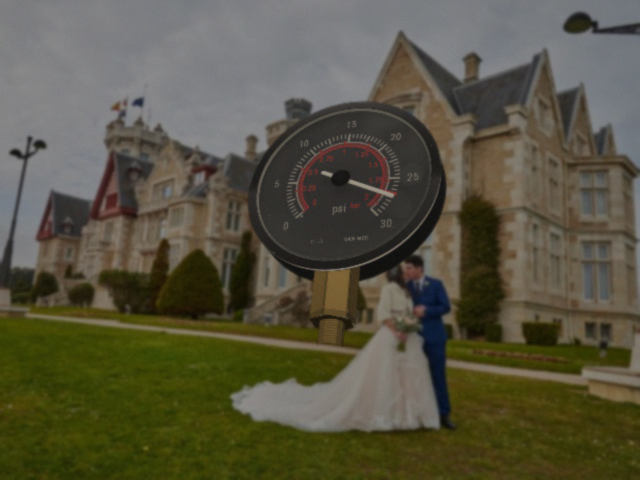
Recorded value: 27.5 (psi)
